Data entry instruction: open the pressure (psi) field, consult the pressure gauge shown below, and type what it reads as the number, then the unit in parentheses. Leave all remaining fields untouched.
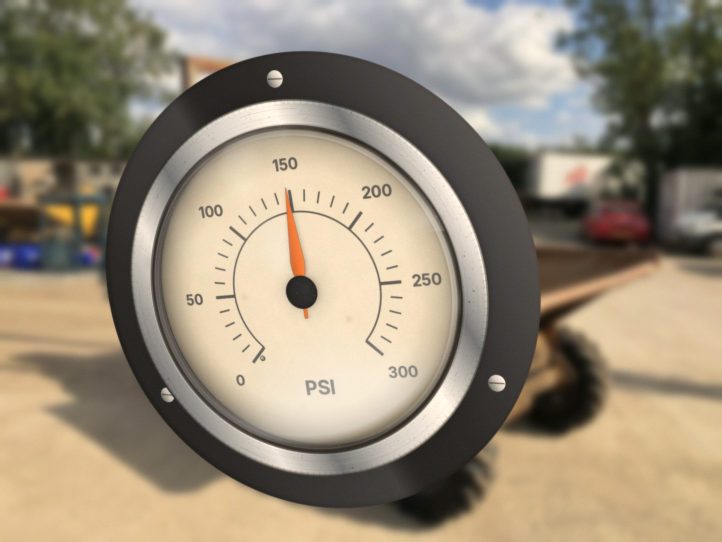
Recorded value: 150 (psi)
